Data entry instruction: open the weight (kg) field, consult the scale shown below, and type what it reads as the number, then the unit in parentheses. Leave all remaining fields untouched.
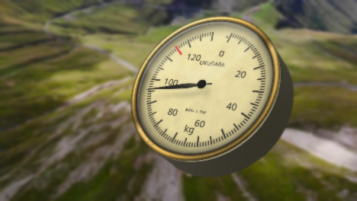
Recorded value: 95 (kg)
